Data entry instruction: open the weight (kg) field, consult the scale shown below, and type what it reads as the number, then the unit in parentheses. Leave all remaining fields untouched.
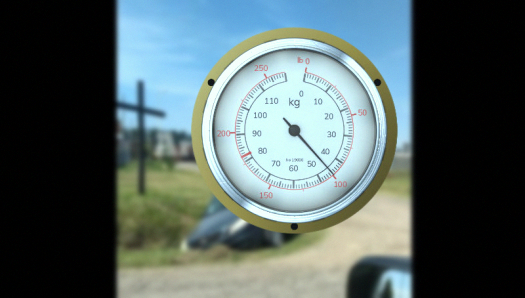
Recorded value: 45 (kg)
